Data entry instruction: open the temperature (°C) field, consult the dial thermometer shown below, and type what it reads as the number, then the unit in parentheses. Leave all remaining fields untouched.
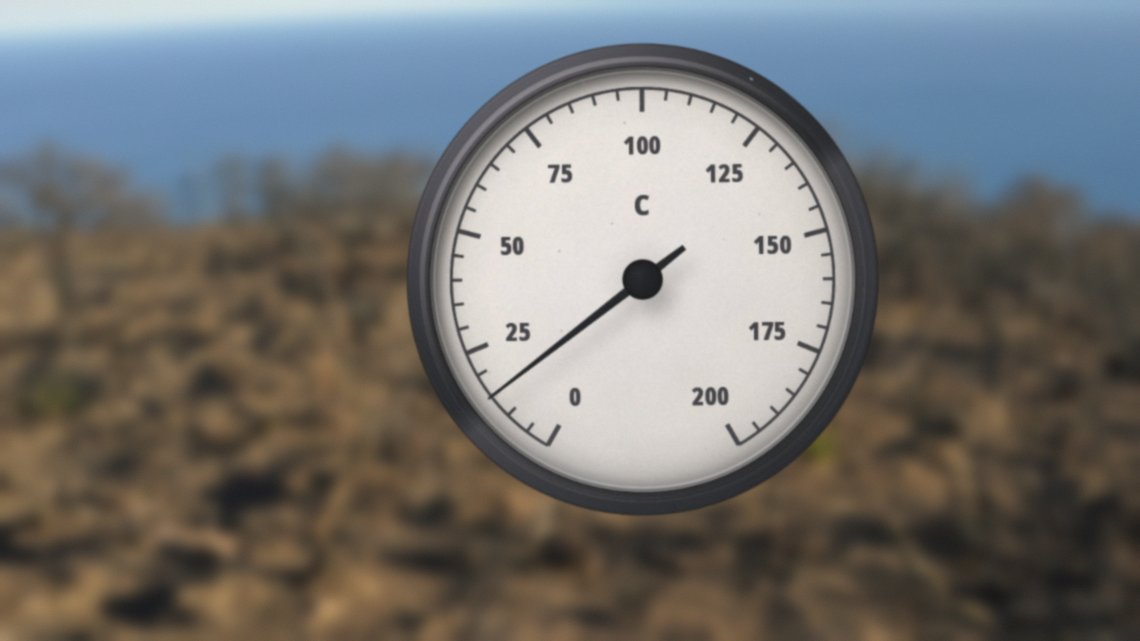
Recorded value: 15 (°C)
